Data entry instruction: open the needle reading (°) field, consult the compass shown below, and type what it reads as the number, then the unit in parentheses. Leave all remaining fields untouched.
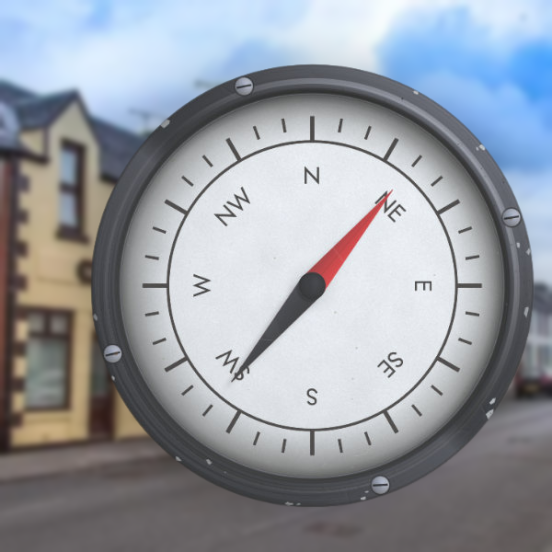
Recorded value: 40 (°)
